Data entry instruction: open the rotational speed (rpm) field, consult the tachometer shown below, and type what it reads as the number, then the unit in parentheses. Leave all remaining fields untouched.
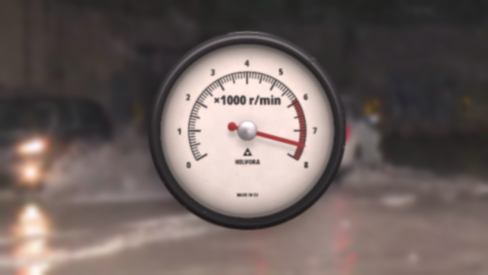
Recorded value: 7500 (rpm)
